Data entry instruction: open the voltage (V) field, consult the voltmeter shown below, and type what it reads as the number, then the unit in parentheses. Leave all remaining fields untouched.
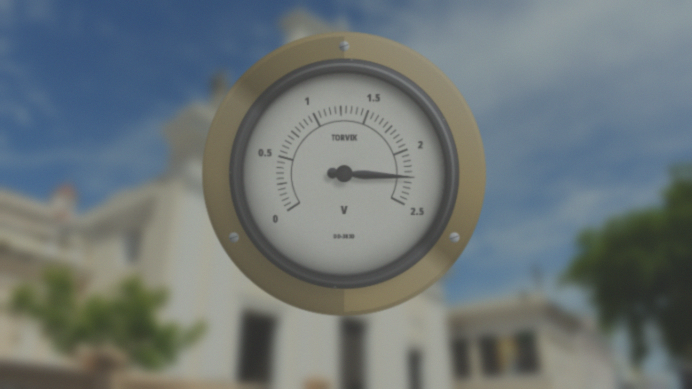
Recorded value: 2.25 (V)
